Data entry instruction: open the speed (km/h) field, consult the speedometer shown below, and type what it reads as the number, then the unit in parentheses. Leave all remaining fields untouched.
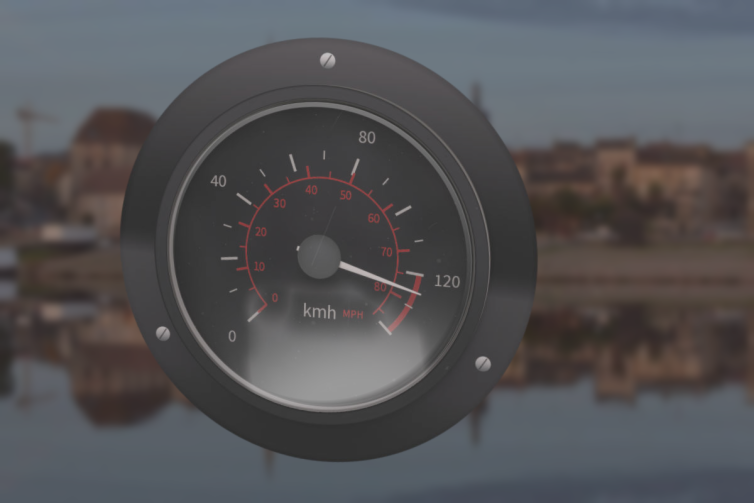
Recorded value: 125 (km/h)
